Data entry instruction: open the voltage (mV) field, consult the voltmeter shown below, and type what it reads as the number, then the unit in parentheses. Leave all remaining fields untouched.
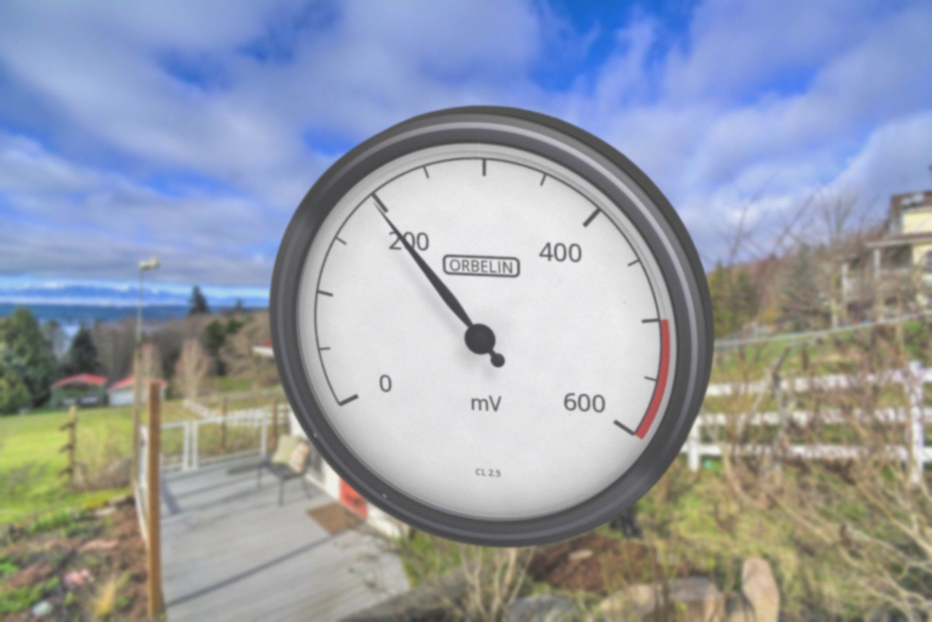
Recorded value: 200 (mV)
